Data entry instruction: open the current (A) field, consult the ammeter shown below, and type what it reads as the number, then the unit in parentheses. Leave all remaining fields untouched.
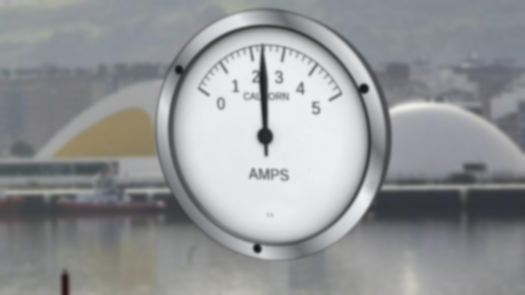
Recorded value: 2.4 (A)
